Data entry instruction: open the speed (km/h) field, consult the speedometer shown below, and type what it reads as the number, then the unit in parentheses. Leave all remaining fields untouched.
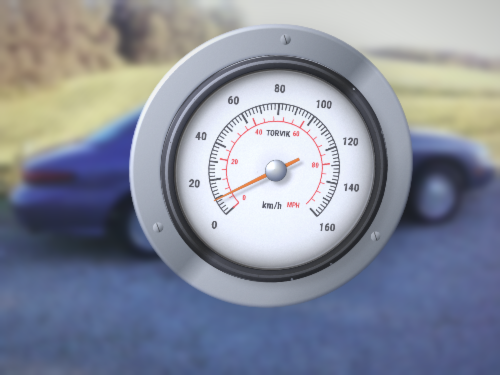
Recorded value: 10 (km/h)
